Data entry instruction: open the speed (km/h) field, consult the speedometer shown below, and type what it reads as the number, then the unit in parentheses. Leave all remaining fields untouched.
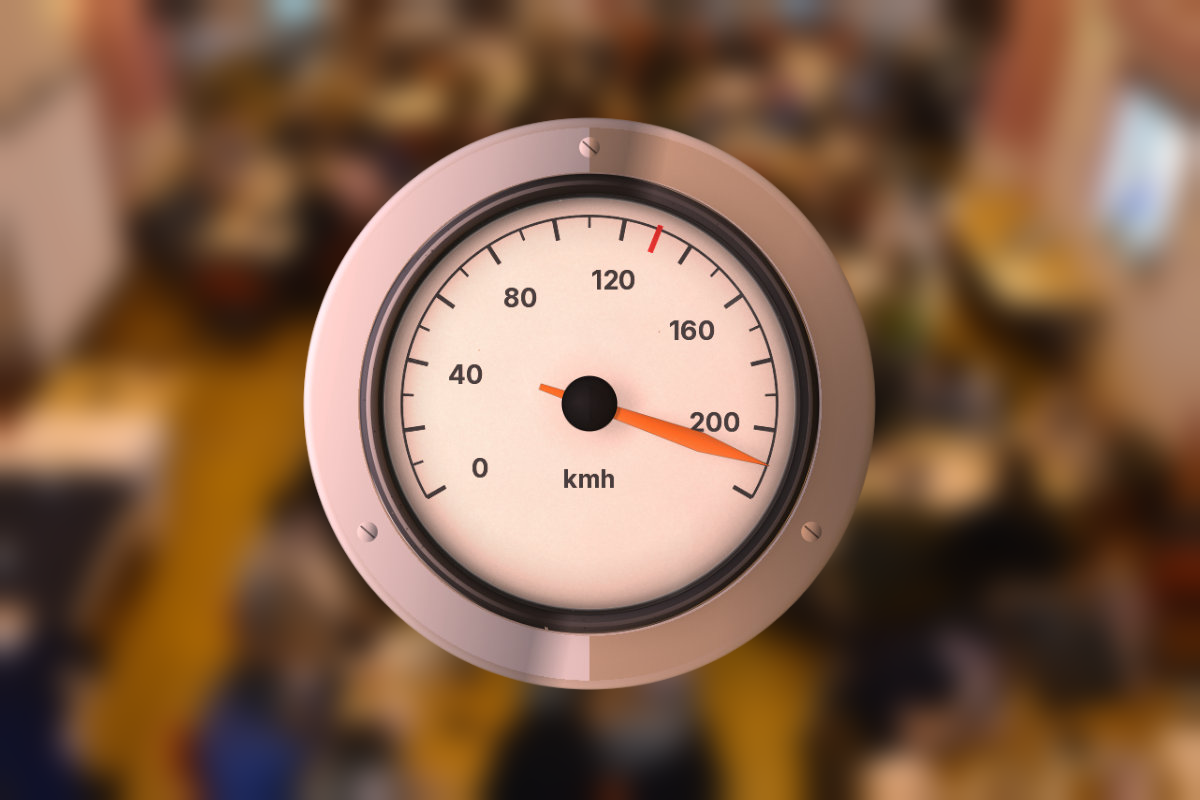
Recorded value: 210 (km/h)
